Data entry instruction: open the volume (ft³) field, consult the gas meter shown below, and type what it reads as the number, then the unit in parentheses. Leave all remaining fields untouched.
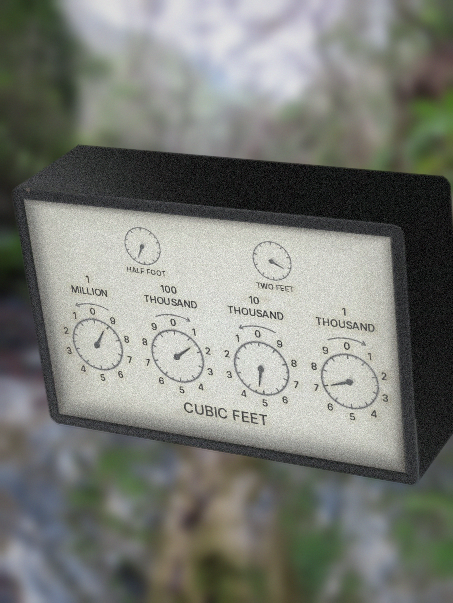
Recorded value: 914700 (ft³)
